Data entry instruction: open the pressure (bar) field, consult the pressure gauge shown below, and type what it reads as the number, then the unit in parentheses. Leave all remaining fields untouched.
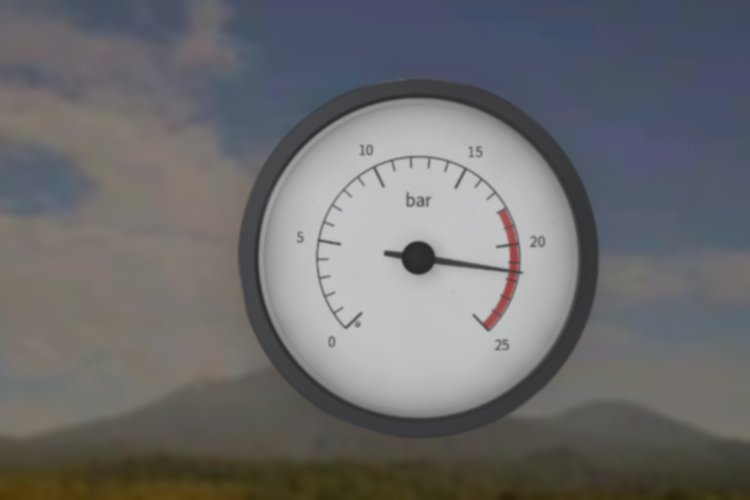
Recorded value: 21.5 (bar)
